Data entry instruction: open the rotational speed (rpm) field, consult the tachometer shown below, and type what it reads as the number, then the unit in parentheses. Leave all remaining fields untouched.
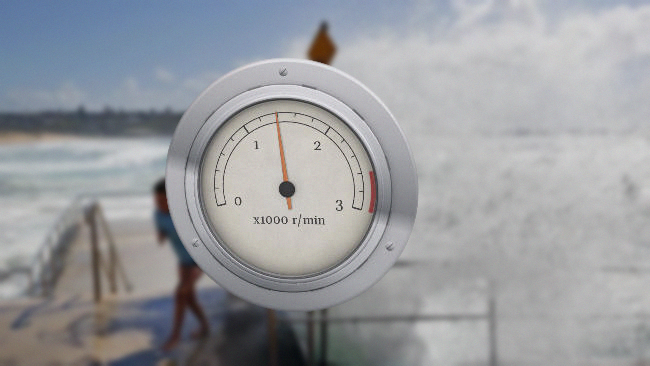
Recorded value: 1400 (rpm)
